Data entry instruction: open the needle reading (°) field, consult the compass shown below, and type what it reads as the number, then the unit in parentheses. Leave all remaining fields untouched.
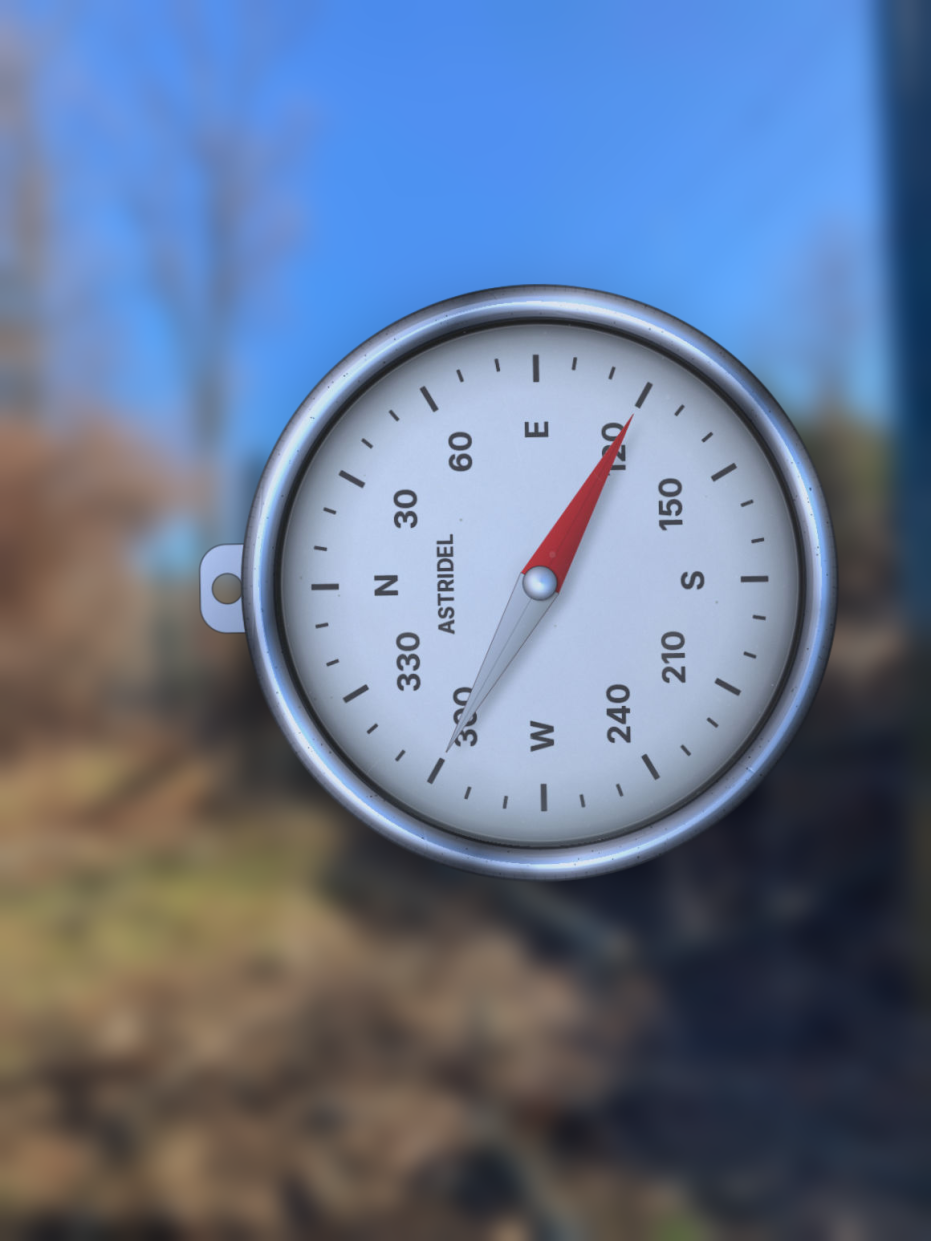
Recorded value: 120 (°)
